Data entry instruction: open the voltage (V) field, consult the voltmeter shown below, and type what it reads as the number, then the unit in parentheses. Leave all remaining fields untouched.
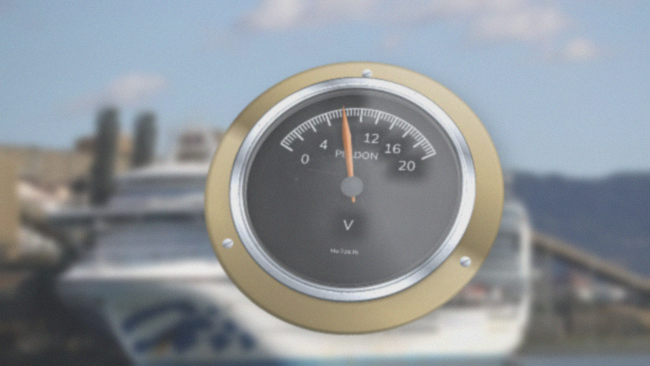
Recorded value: 8 (V)
